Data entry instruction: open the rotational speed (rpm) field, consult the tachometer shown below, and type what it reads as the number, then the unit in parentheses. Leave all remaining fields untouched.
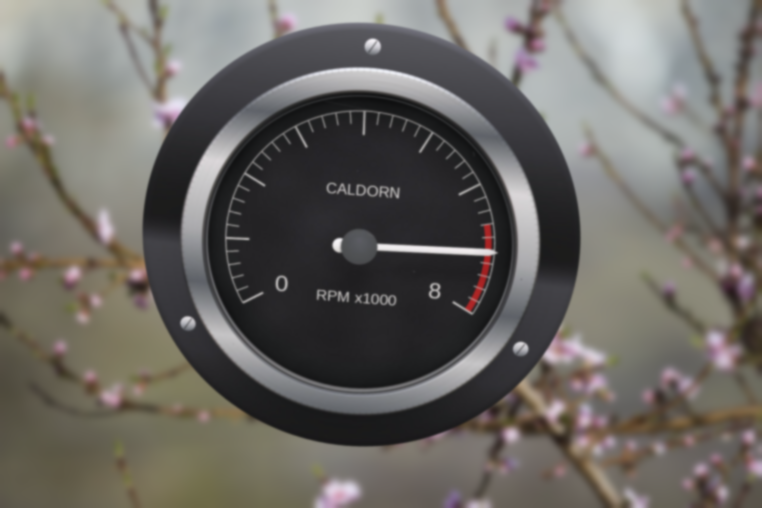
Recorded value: 7000 (rpm)
